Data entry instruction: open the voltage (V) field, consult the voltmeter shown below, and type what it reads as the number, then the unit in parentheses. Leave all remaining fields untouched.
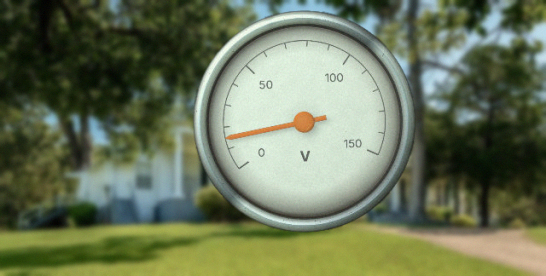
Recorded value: 15 (V)
